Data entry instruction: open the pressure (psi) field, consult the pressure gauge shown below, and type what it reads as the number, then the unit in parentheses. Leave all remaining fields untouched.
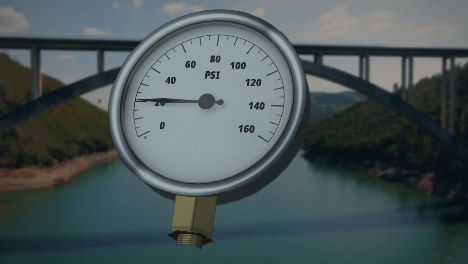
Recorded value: 20 (psi)
